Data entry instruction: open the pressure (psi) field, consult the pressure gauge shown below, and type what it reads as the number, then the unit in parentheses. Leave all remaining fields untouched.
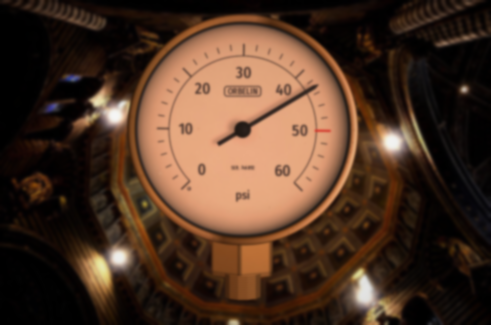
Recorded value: 43 (psi)
